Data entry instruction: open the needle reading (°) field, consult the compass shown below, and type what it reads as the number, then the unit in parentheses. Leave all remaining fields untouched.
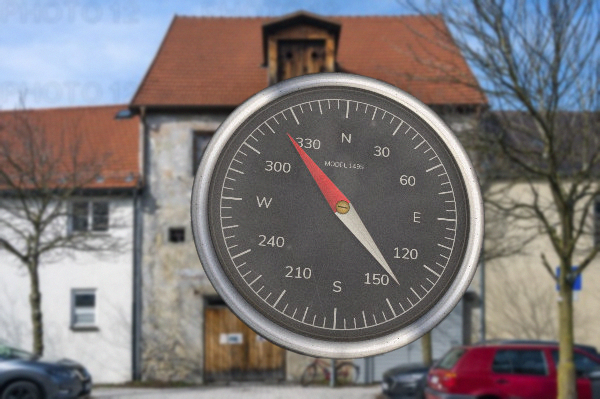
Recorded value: 320 (°)
